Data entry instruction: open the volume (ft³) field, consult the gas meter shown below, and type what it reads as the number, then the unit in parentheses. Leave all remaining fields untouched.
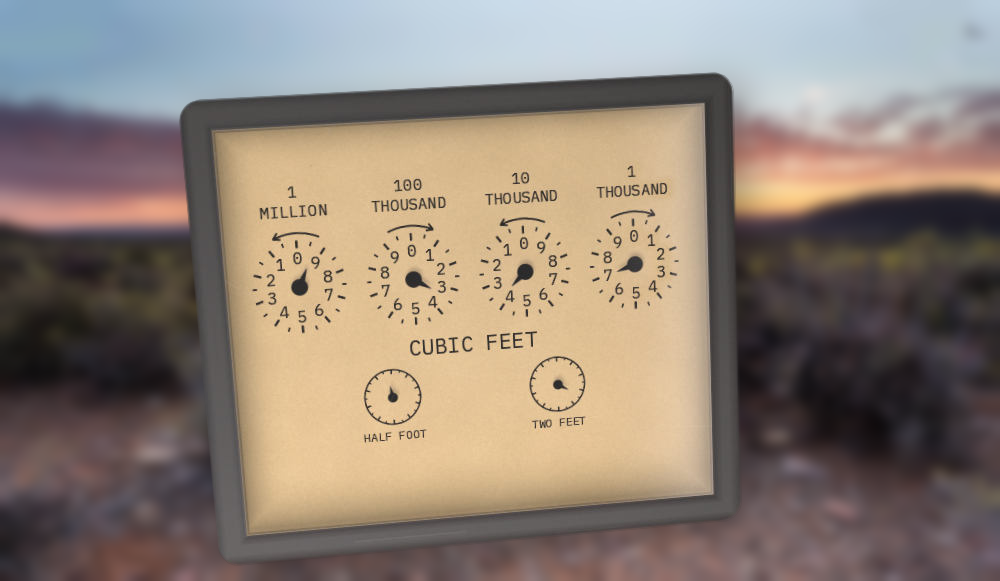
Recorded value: 933700 (ft³)
